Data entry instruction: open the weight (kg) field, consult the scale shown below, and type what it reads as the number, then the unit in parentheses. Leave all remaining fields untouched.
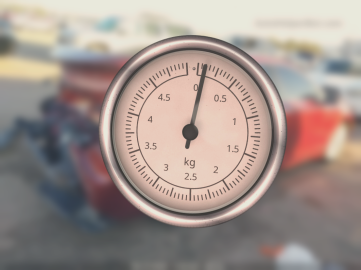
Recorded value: 0.1 (kg)
